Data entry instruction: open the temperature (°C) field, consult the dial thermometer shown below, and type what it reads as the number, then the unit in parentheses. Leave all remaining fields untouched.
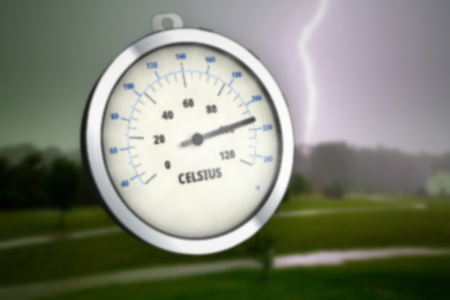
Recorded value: 100 (°C)
